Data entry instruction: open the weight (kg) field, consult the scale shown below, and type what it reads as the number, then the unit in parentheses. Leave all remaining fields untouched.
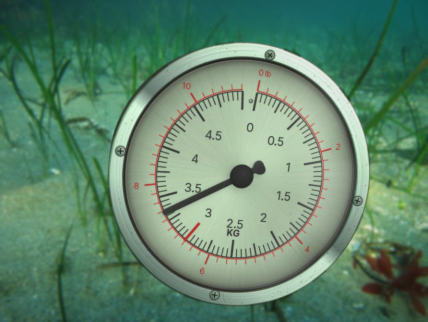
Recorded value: 3.35 (kg)
